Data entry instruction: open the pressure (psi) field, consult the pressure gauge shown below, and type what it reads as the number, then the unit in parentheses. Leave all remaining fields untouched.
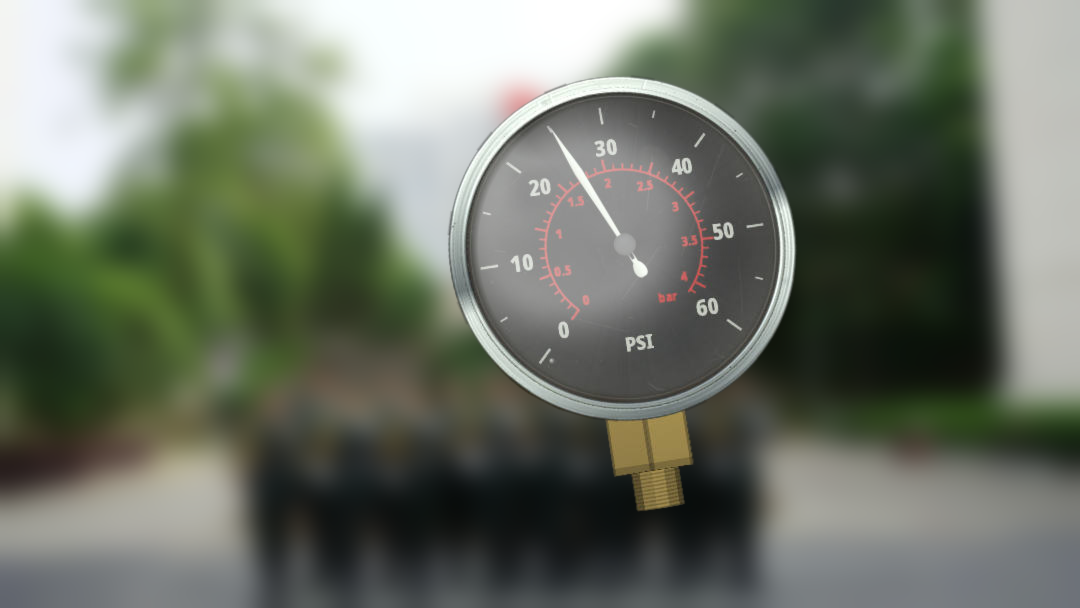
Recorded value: 25 (psi)
